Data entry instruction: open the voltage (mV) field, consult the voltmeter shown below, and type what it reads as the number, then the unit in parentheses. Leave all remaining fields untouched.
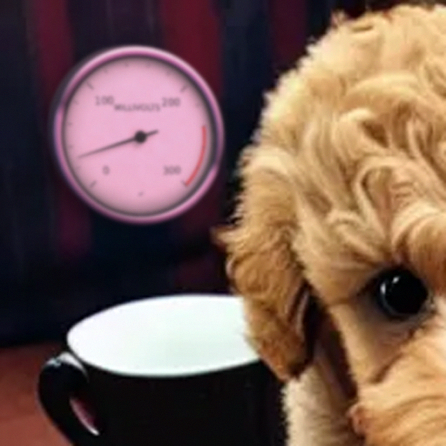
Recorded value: 30 (mV)
